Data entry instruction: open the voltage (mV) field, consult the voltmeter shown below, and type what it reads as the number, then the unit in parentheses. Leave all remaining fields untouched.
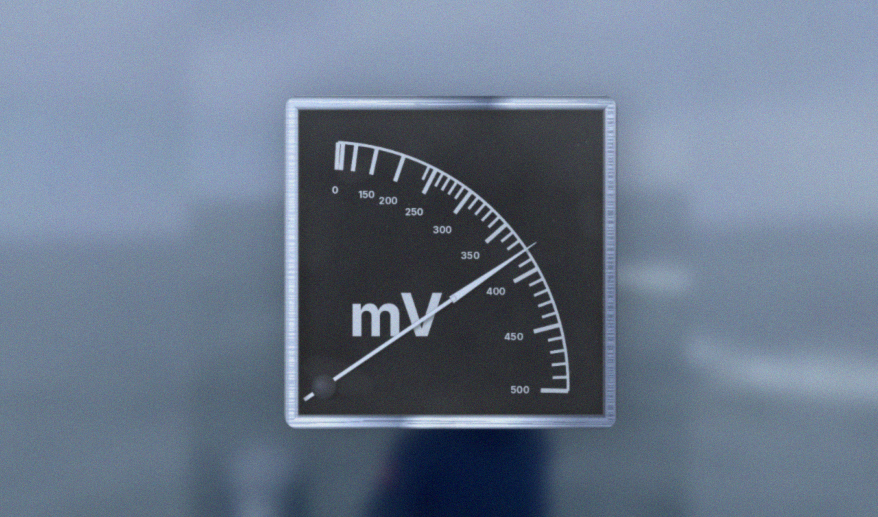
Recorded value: 380 (mV)
